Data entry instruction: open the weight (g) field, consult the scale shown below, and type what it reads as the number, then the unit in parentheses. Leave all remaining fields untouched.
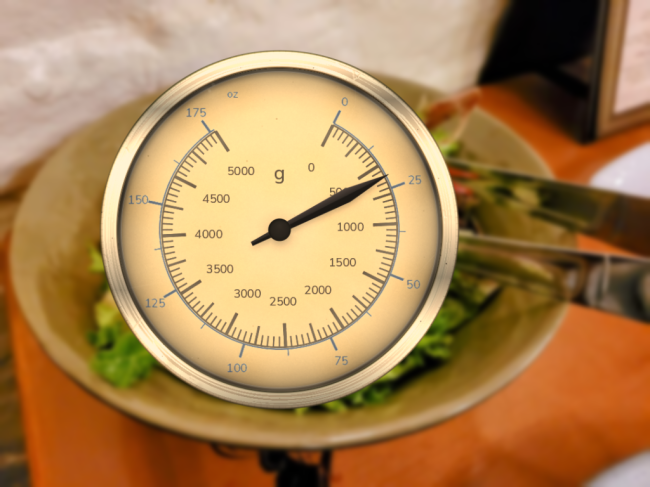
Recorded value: 600 (g)
